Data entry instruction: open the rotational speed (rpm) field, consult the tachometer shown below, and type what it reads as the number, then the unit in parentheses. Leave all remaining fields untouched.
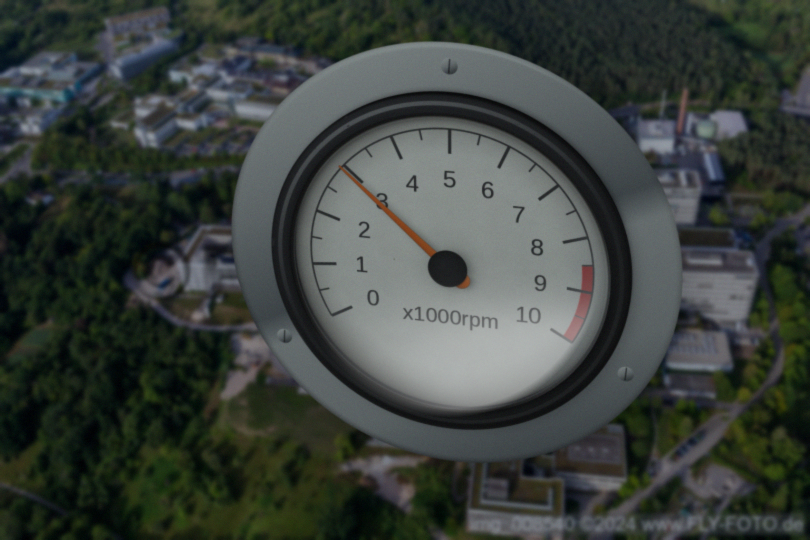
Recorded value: 3000 (rpm)
